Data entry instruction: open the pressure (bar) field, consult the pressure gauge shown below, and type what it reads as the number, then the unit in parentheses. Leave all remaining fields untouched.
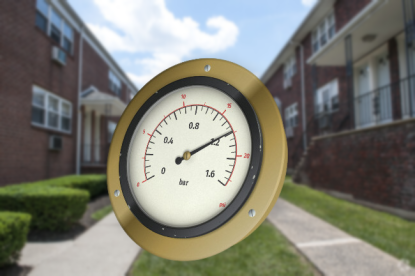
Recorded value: 1.2 (bar)
